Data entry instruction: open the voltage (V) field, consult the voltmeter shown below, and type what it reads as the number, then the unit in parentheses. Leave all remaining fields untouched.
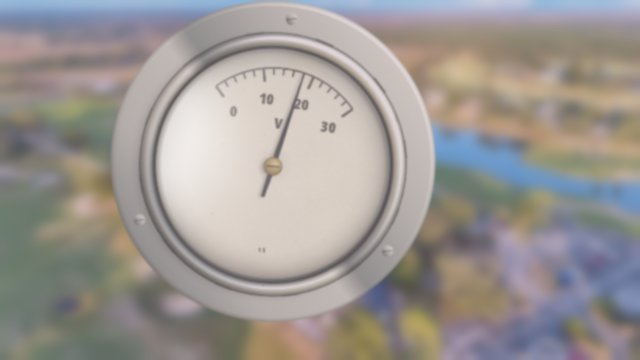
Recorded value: 18 (V)
